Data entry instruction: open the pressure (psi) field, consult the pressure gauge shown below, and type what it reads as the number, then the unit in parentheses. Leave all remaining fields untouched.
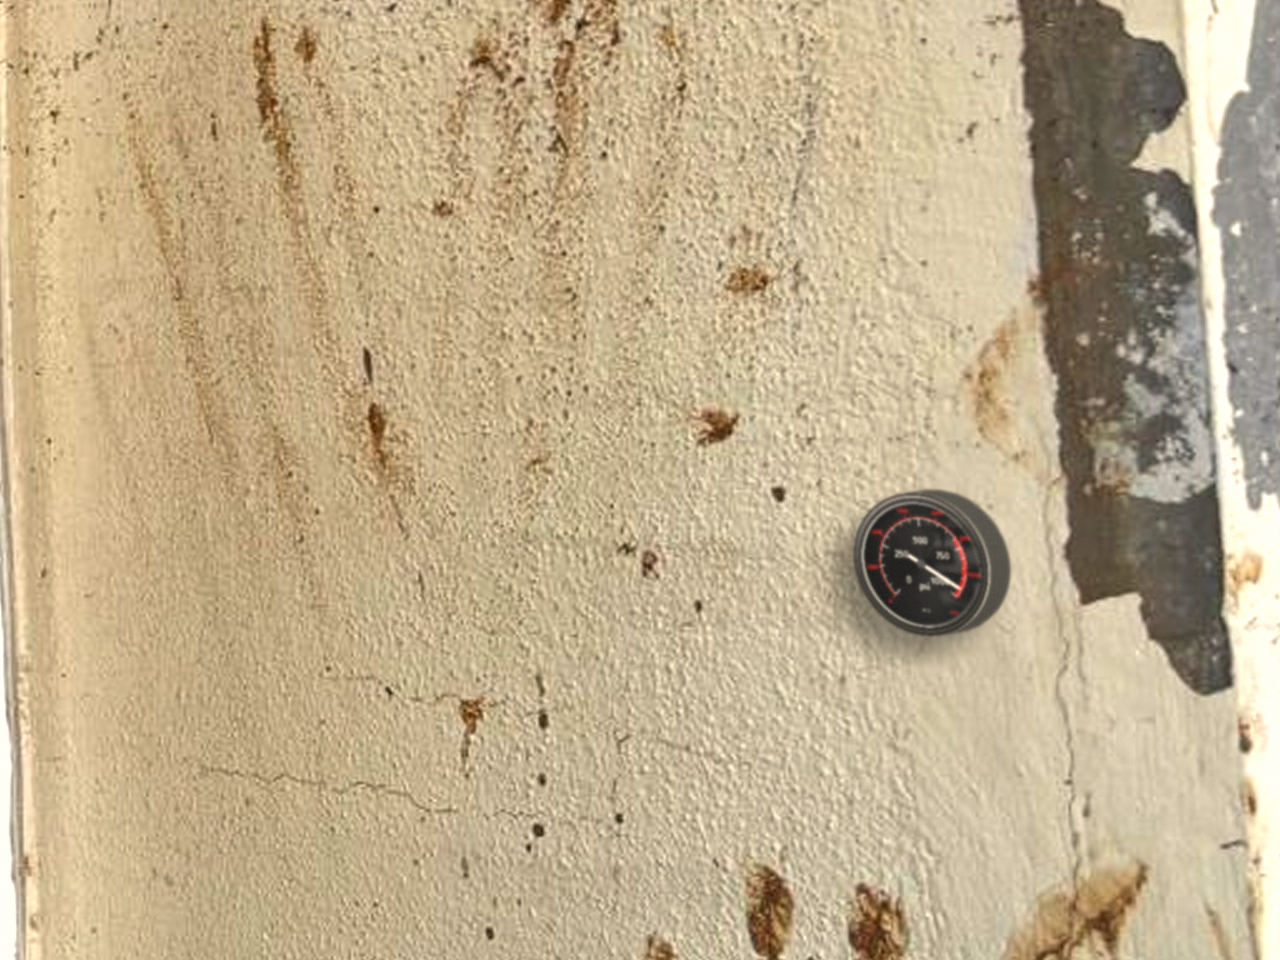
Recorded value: 950 (psi)
